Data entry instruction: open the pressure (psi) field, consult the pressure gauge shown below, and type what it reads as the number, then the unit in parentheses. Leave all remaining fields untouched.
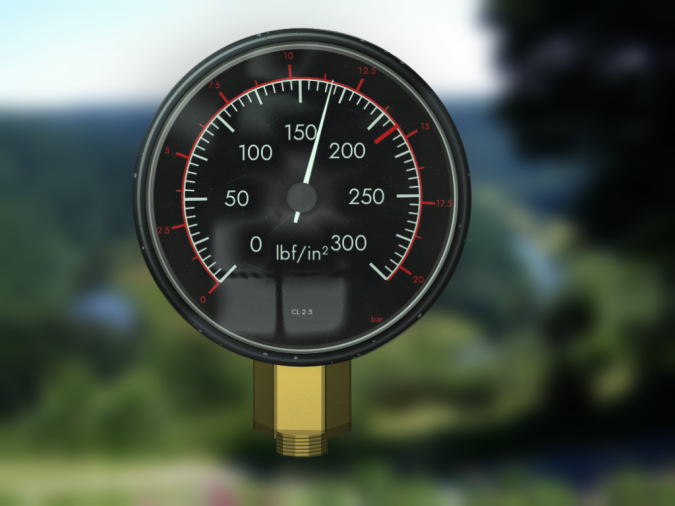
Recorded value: 167.5 (psi)
